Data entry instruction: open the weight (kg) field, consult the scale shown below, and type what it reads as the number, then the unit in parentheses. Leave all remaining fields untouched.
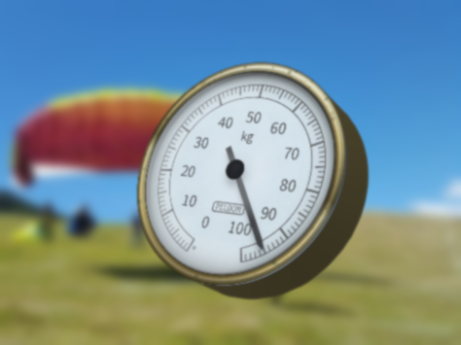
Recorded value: 95 (kg)
